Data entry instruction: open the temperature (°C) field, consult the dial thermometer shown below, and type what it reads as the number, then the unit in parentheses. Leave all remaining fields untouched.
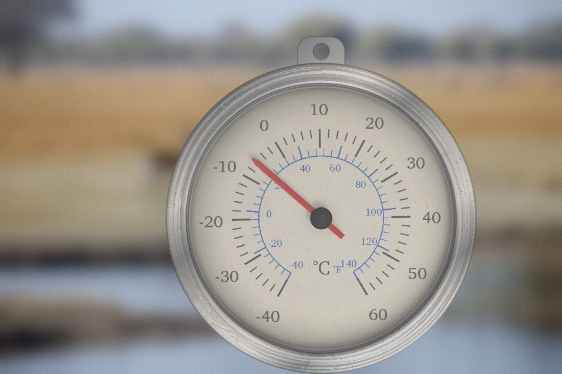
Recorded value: -6 (°C)
